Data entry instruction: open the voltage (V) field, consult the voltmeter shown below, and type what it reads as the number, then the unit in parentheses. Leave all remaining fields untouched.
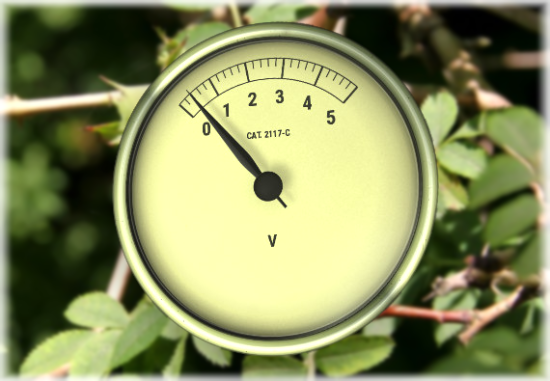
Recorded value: 0.4 (V)
